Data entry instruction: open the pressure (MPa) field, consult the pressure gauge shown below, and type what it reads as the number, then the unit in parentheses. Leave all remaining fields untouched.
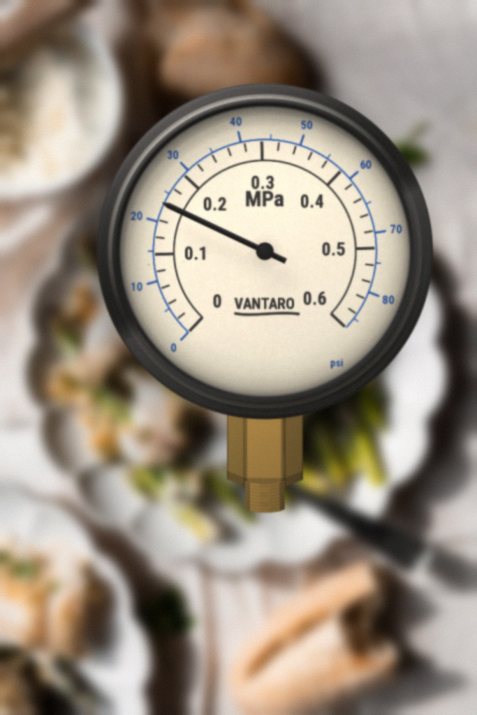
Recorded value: 0.16 (MPa)
